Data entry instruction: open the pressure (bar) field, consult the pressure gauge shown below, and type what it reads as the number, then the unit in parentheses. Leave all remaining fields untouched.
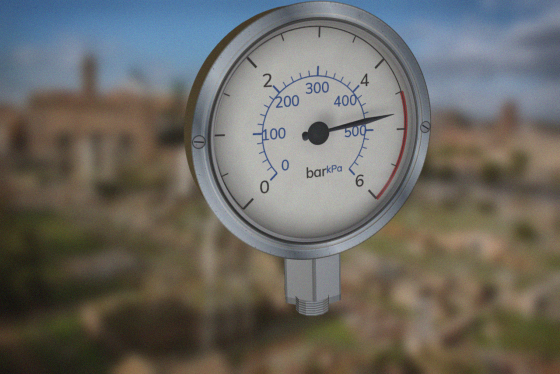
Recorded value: 4.75 (bar)
